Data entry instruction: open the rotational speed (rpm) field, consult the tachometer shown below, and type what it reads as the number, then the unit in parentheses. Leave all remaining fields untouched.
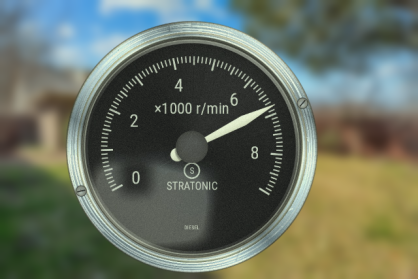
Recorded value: 6800 (rpm)
